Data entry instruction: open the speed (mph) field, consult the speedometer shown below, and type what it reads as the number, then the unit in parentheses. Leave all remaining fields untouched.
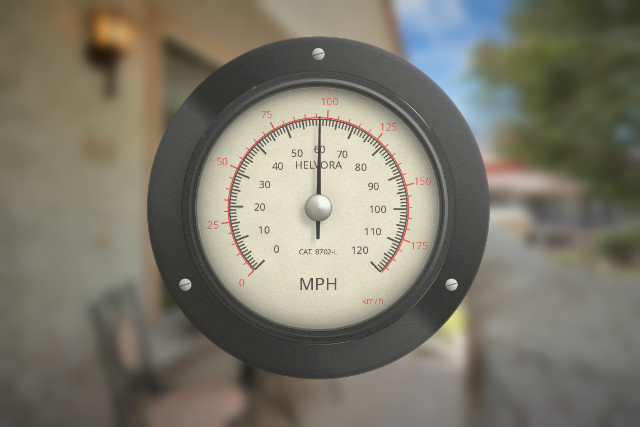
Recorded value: 60 (mph)
